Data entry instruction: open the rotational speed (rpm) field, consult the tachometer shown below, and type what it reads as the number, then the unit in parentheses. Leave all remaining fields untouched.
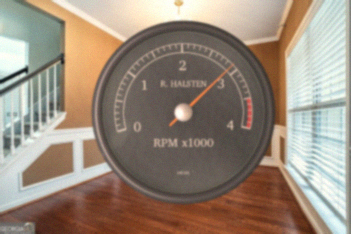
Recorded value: 2900 (rpm)
